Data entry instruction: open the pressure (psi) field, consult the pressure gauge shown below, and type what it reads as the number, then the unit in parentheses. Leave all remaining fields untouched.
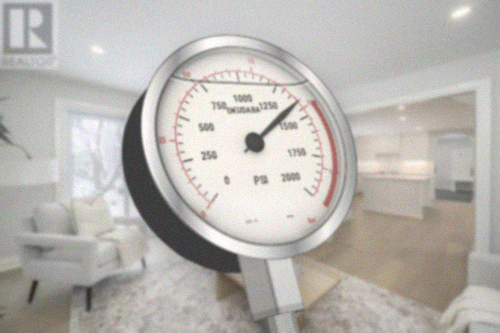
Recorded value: 1400 (psi)
